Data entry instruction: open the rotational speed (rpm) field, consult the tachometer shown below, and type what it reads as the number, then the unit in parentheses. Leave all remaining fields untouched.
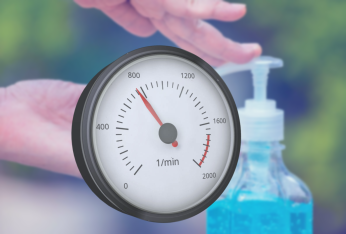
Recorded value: 750 (rpm)
